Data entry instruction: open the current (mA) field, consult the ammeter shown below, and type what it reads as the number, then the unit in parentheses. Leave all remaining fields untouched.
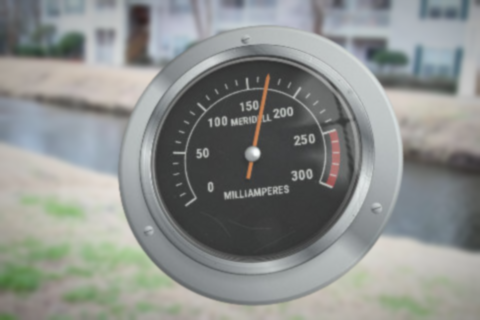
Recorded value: 170 (mA)
